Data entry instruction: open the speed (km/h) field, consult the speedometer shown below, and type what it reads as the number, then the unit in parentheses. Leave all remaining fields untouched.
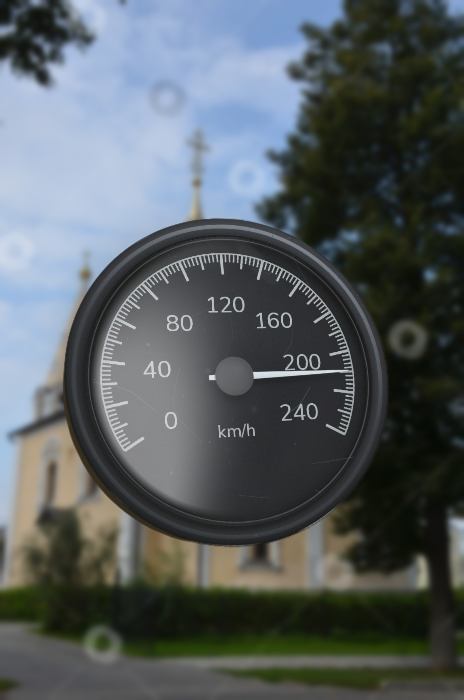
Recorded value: 210 (km/h)
